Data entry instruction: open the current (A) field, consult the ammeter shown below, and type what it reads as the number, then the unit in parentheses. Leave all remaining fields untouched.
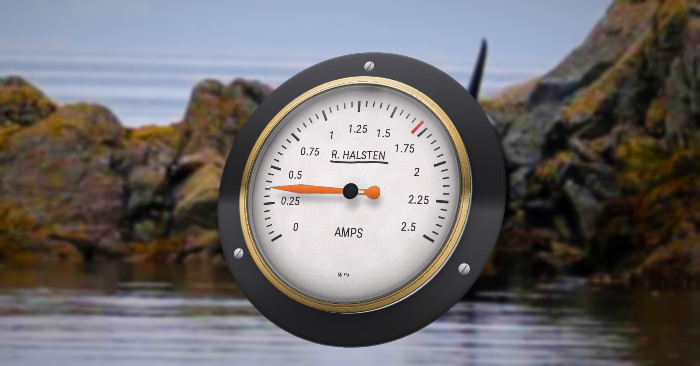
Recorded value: 0.35 (A)
